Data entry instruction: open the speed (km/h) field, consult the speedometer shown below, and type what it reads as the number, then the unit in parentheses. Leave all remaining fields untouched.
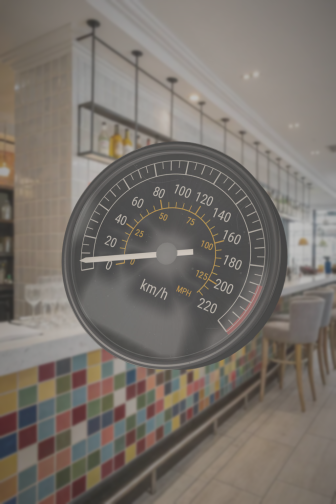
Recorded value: 5 (km/h)
